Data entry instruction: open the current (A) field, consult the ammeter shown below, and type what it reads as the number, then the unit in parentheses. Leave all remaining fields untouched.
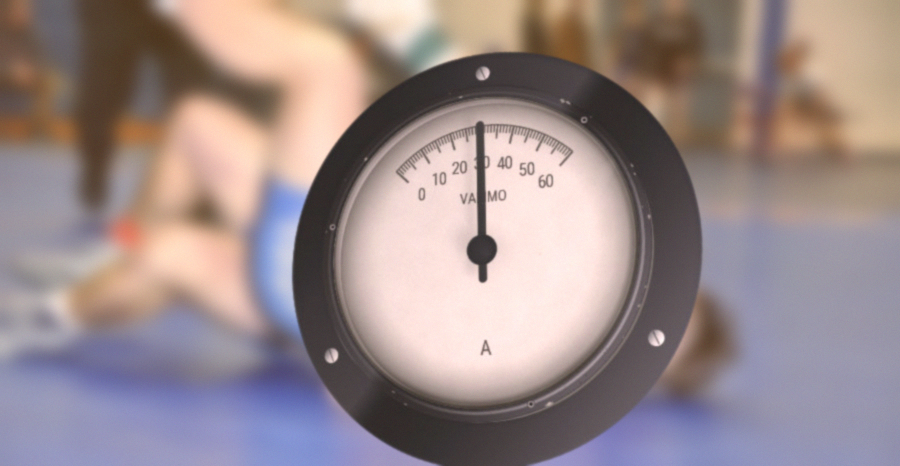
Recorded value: 30 (A)
